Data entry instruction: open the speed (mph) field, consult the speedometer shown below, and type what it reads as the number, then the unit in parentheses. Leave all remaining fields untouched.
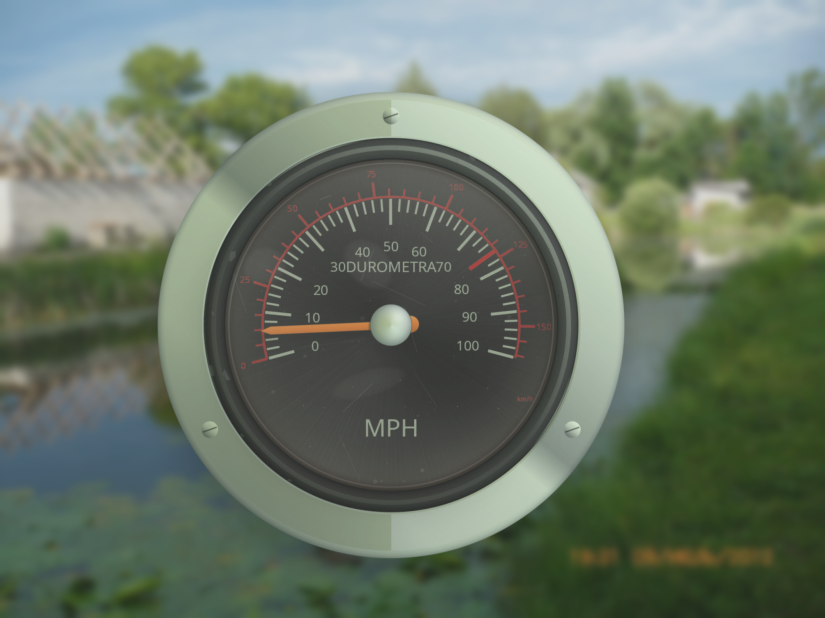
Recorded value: 6 (mph)
